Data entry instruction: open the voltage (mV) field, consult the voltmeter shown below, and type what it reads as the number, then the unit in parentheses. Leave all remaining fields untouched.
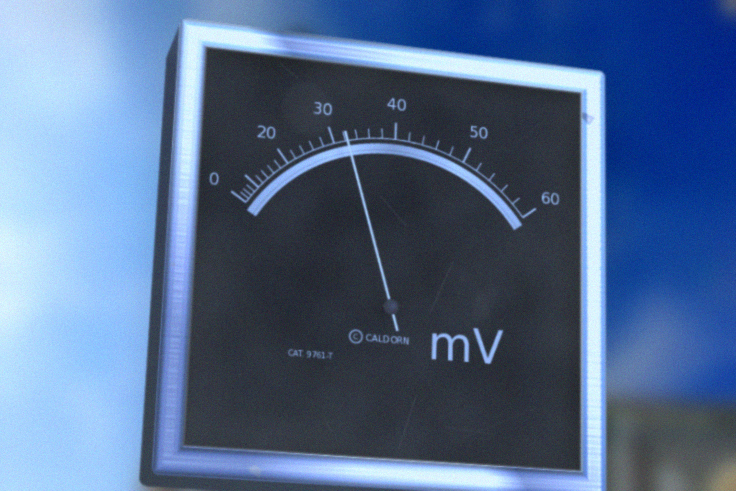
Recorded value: 32 (mV)
